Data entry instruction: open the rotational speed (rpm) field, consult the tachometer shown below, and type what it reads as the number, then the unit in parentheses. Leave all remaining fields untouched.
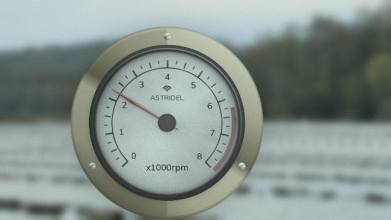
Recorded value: 2250 (rpm)
